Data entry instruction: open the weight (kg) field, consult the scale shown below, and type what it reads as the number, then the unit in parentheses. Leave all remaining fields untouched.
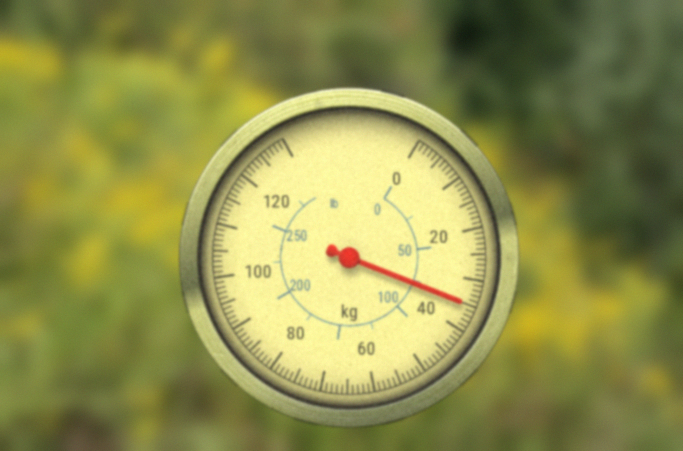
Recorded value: 35 (kg)
